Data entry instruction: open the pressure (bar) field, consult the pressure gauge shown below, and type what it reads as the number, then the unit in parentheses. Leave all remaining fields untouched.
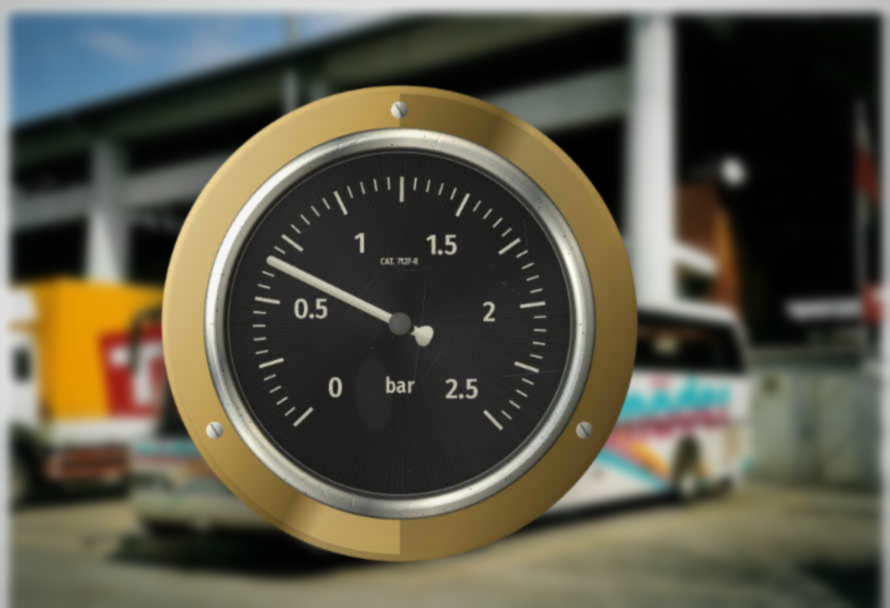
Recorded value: 0.65 (bar)
